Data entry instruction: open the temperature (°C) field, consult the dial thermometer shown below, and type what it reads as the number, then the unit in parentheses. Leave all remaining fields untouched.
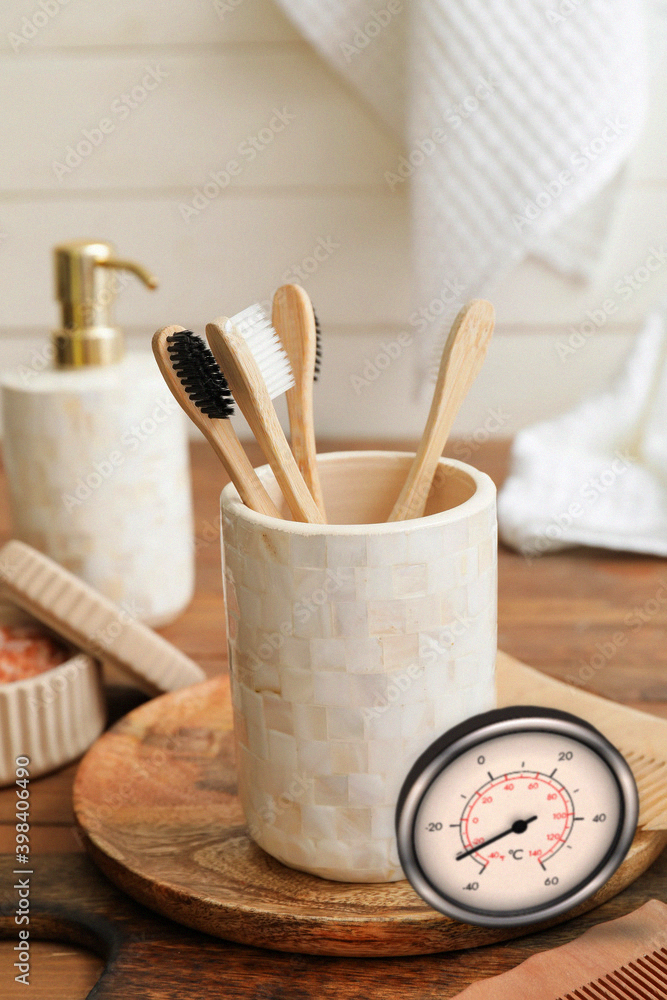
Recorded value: -30 (°C)
